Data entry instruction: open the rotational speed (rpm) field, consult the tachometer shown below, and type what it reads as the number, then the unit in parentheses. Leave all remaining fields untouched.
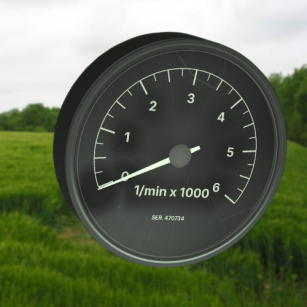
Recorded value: 0 (rpm)
